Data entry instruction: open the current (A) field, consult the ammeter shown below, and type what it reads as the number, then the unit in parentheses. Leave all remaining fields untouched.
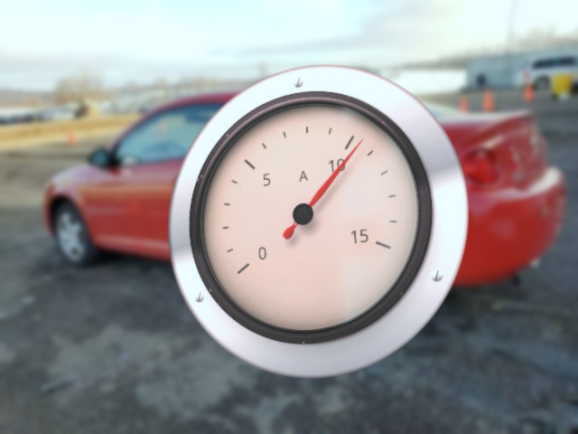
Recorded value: 10.5 (A)
